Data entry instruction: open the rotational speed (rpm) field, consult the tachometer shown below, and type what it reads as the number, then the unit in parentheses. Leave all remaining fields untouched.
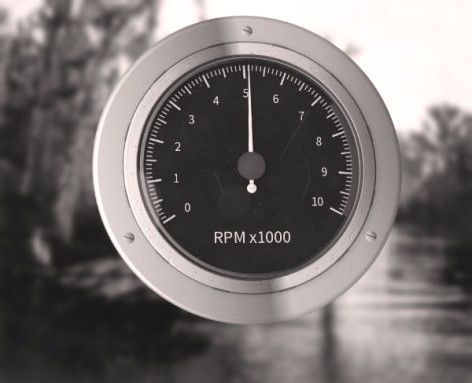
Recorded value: 5100 (rpm)
